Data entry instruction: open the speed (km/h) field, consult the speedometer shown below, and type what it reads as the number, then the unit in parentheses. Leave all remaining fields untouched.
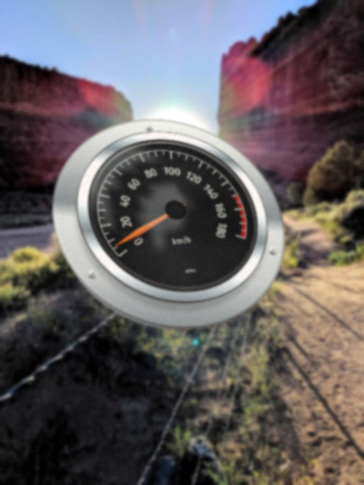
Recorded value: 5 (km/h)
